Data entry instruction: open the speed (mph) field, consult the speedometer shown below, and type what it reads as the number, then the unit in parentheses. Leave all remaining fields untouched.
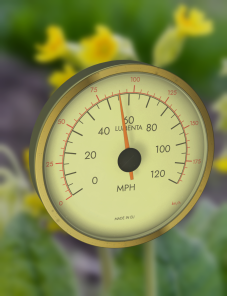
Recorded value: 55 (mph)
